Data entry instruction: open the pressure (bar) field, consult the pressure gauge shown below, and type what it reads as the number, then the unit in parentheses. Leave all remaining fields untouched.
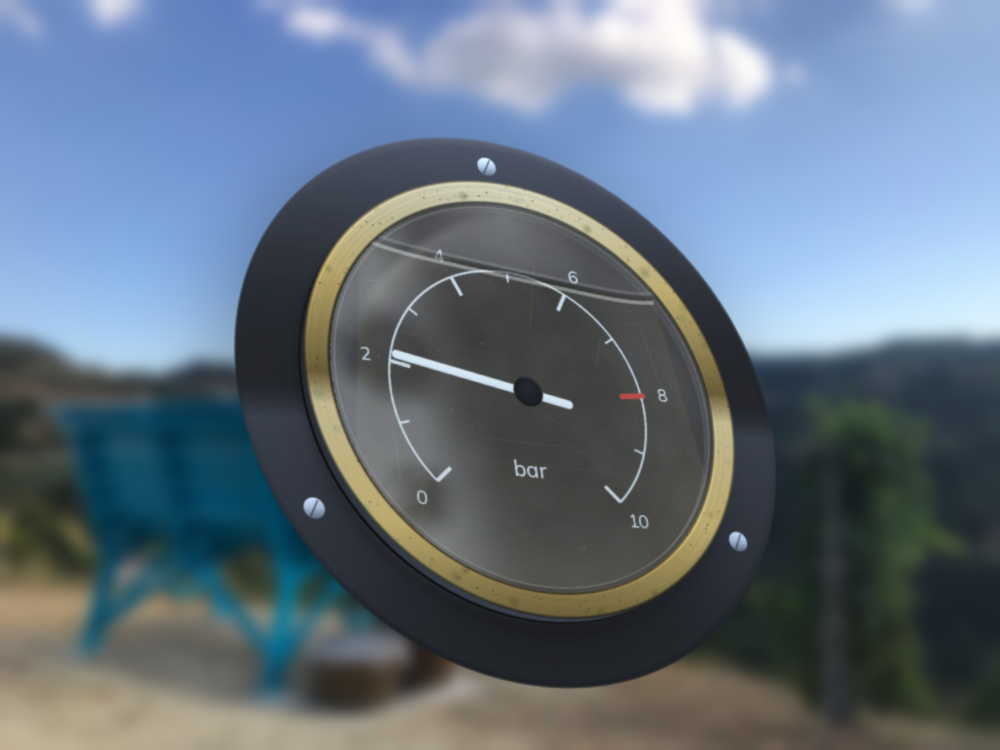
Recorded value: 2 (bar)
